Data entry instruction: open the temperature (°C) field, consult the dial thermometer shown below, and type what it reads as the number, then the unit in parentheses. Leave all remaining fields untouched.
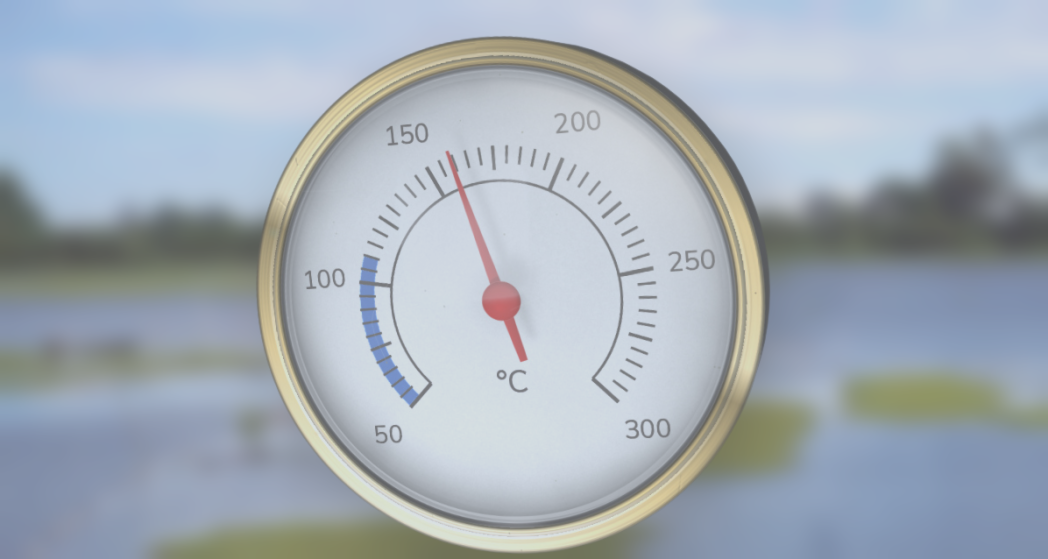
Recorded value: 160 (°C)
